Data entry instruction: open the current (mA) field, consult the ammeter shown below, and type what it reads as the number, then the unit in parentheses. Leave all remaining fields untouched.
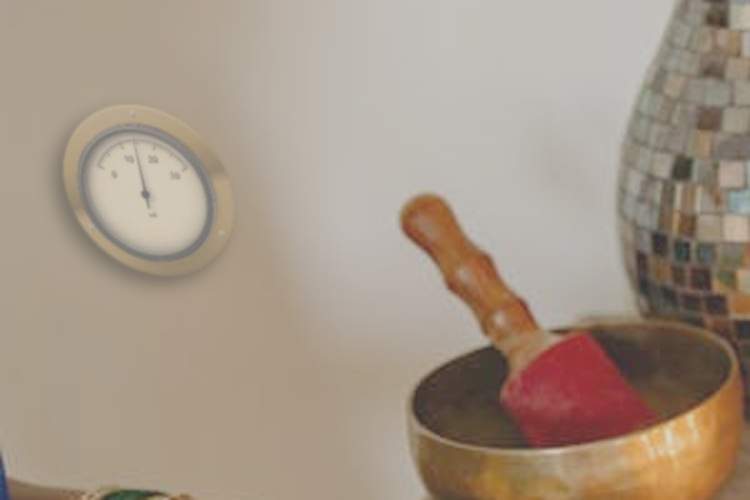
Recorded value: 15 (mA)
